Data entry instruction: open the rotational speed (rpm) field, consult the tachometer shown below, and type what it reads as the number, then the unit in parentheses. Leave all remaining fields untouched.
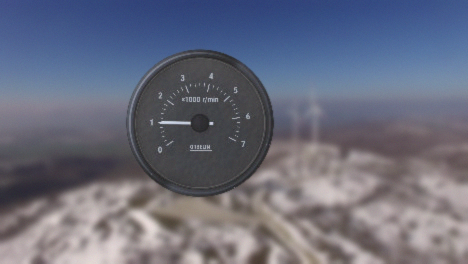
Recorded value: 1000 (rpm)
